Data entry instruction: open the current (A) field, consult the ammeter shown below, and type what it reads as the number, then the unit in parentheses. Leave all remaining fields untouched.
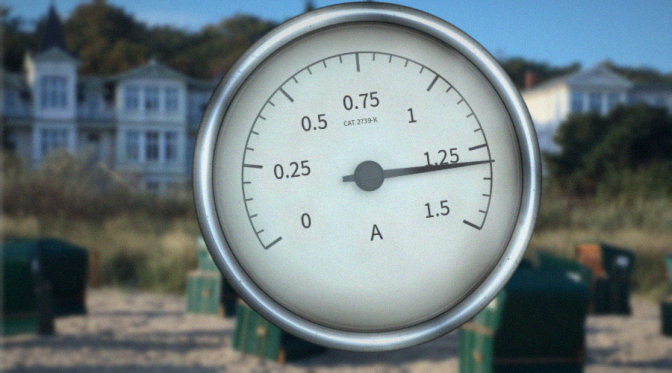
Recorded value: 1.3 (A)
